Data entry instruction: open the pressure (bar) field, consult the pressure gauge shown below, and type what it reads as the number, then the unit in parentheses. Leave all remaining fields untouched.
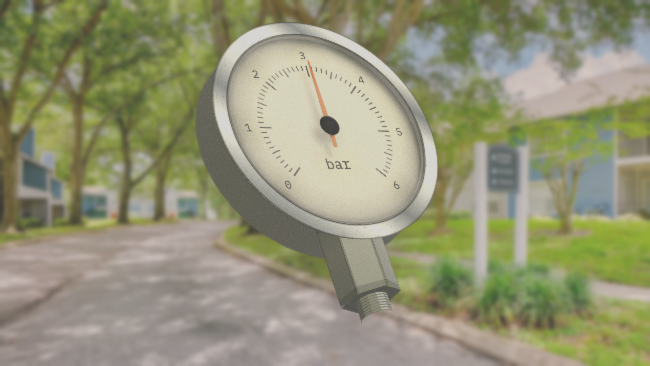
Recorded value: 3 (bar)
